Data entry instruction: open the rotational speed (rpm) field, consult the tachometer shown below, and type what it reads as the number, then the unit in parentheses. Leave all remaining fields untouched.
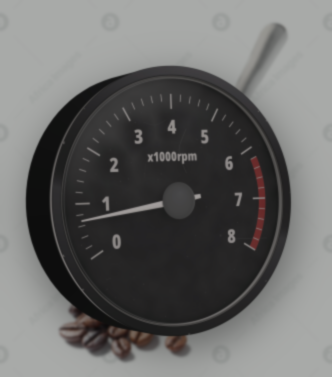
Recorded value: 700 (rpm)
